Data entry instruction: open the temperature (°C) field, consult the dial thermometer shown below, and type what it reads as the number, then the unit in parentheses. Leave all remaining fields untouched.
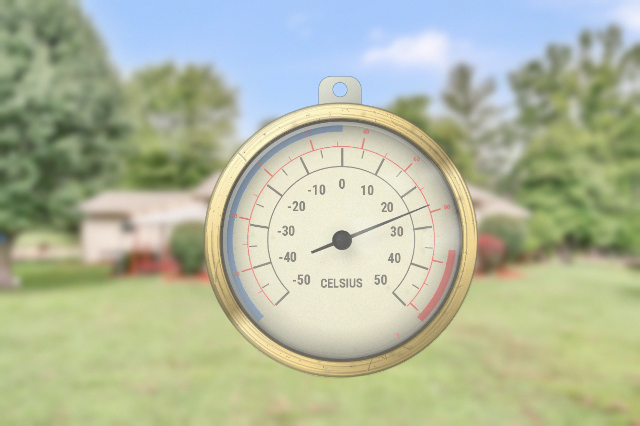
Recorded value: 25 (°C)
